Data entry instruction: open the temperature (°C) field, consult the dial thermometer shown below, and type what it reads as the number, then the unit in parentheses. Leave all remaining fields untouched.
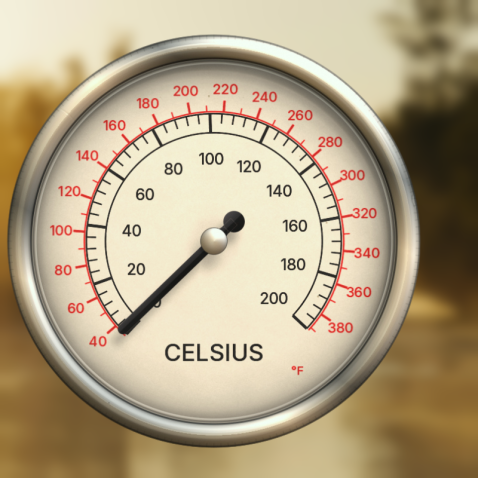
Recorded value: 2 (°C)
